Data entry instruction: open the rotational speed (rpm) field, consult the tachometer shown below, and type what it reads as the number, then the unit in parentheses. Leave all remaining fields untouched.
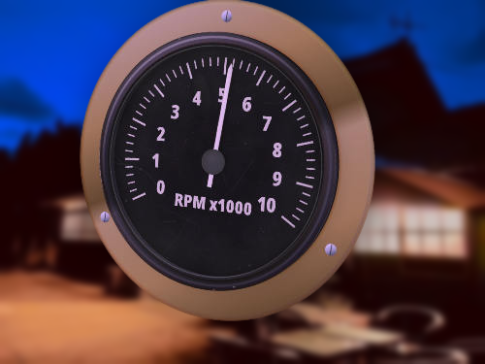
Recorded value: 5200 (rpm)
